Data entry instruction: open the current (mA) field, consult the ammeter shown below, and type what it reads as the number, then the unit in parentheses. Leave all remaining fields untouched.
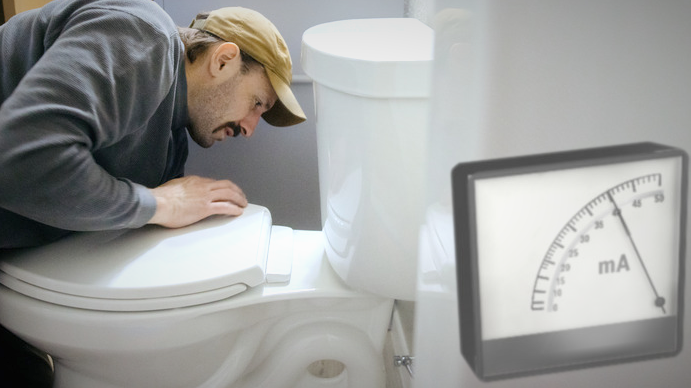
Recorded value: 40 (mA)
